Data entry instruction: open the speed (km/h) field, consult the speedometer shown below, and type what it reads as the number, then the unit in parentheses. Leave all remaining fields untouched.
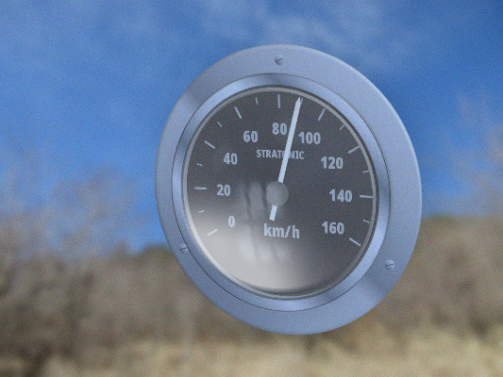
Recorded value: 90 (km/h)
